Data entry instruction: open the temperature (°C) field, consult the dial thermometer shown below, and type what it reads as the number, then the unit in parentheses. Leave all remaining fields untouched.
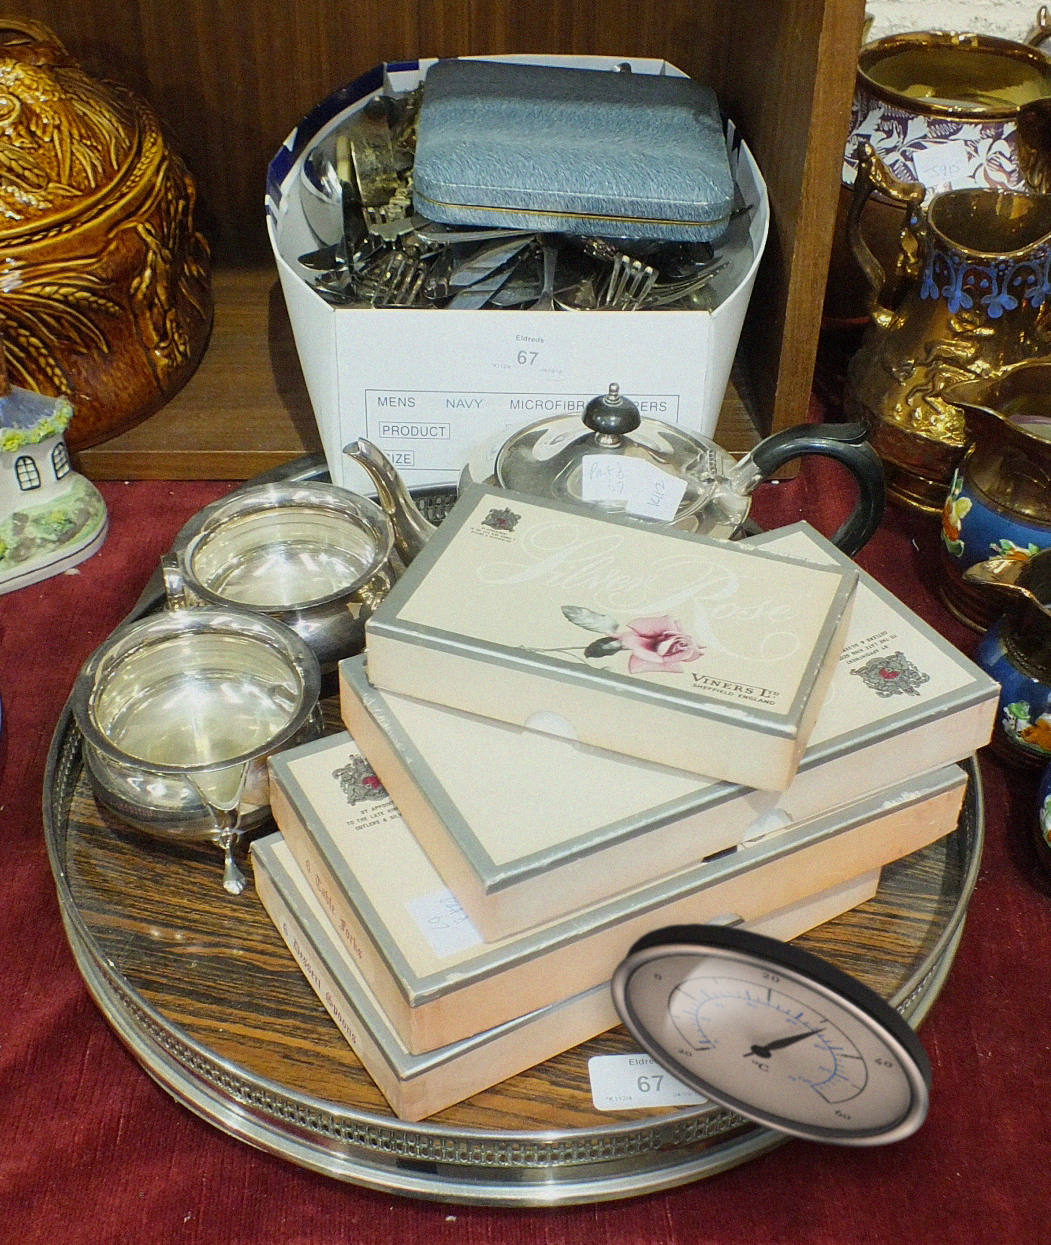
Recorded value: 30 (°C)
